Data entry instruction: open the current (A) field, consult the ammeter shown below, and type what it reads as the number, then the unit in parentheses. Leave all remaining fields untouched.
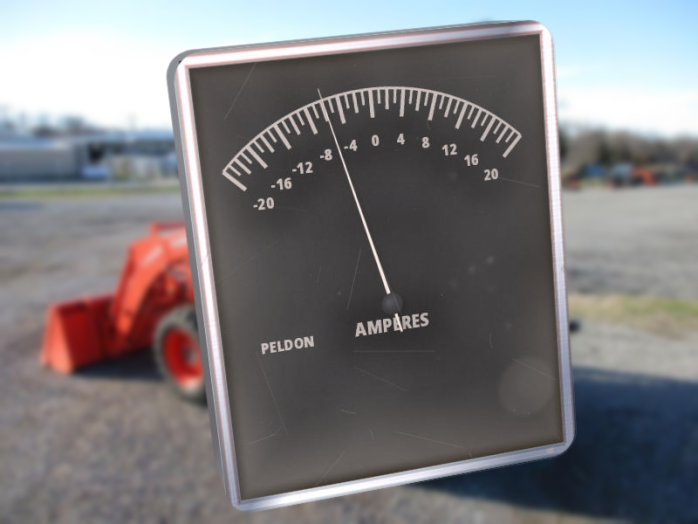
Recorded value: -6 (A)
